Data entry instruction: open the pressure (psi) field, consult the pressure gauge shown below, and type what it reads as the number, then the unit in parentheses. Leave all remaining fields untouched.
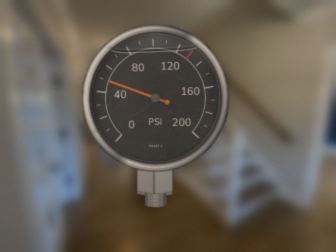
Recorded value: 50 (psi)
